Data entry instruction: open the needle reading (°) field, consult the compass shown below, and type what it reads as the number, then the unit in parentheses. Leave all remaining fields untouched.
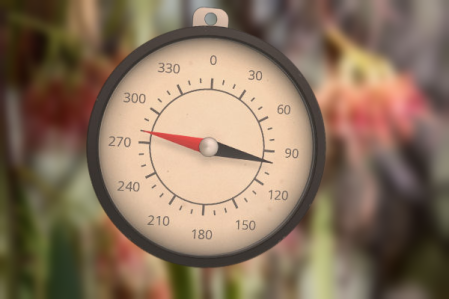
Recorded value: 280 (°)
